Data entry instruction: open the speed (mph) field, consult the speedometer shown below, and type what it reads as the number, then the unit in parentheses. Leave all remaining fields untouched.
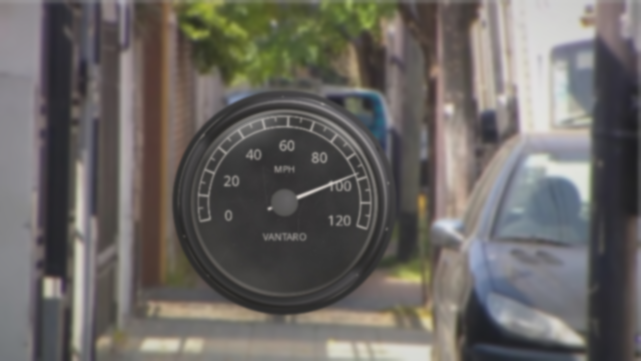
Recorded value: 97.5 (mph)
